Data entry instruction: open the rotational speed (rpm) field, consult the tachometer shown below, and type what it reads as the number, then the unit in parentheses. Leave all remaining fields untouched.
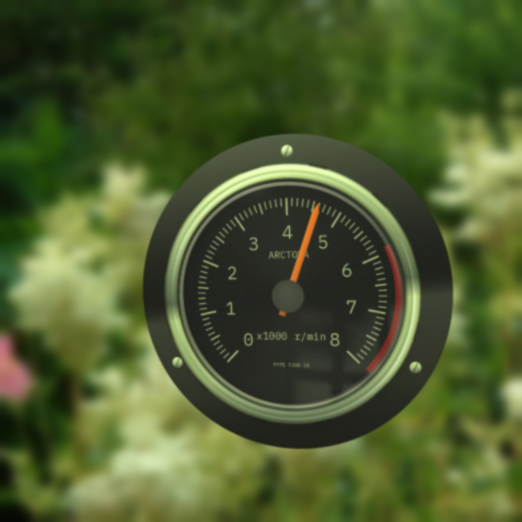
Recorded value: 4600 (rpm)
